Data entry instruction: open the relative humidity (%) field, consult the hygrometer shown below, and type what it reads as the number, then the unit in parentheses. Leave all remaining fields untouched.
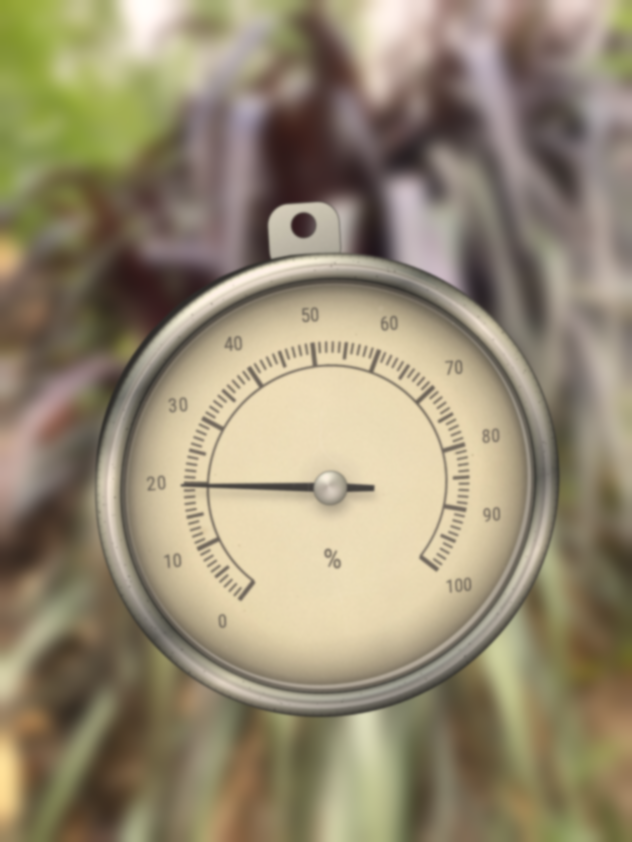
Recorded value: 20 (%)
